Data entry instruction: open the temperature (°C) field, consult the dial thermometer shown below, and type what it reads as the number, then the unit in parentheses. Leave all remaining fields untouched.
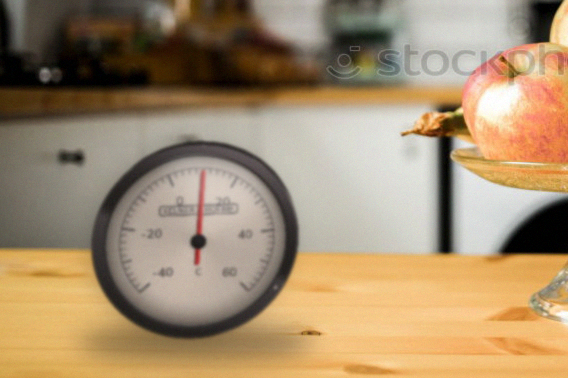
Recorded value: 10 (°C)
